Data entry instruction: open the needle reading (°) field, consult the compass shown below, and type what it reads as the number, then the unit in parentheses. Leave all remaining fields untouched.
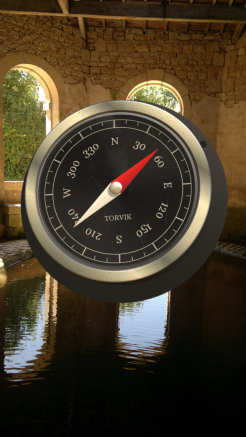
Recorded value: 50 (°)
